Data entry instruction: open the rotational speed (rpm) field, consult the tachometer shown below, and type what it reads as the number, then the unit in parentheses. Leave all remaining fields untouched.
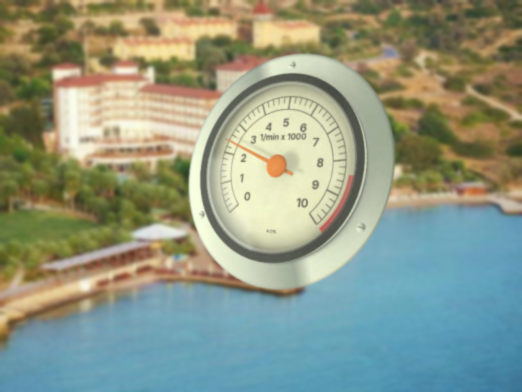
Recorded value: 2400 (rpm)
